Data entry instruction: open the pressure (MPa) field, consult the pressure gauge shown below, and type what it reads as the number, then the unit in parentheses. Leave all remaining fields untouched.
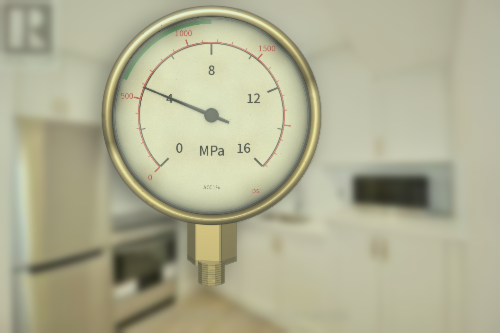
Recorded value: 4 (MPa)
